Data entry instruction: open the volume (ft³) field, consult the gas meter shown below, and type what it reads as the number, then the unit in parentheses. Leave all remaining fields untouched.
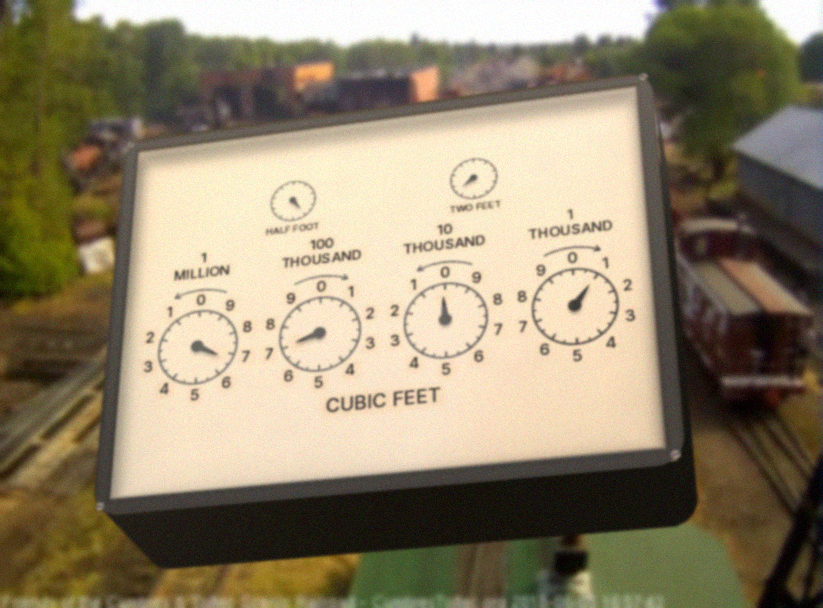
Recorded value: 670100 (ft³)
